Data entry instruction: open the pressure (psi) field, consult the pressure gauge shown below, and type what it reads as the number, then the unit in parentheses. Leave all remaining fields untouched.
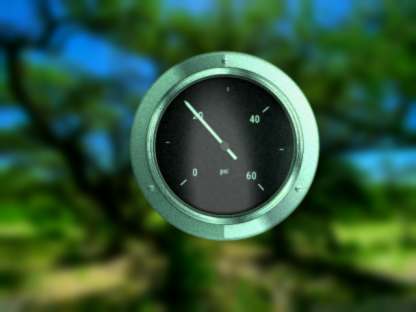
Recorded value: 20 (psi)
